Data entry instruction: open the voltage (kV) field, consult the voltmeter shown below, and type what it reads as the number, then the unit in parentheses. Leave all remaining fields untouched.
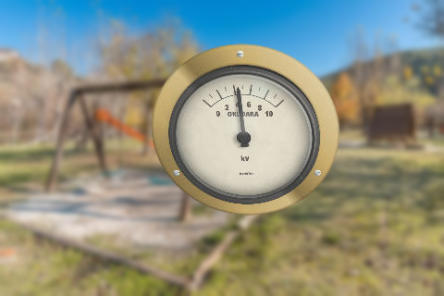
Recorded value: 4.5 (kV)
